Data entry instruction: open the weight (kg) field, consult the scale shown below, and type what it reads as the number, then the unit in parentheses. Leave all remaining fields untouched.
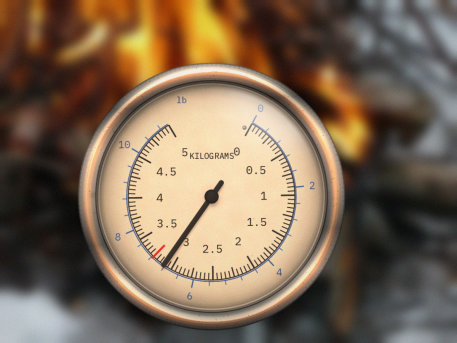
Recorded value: 3.1 (kg)
